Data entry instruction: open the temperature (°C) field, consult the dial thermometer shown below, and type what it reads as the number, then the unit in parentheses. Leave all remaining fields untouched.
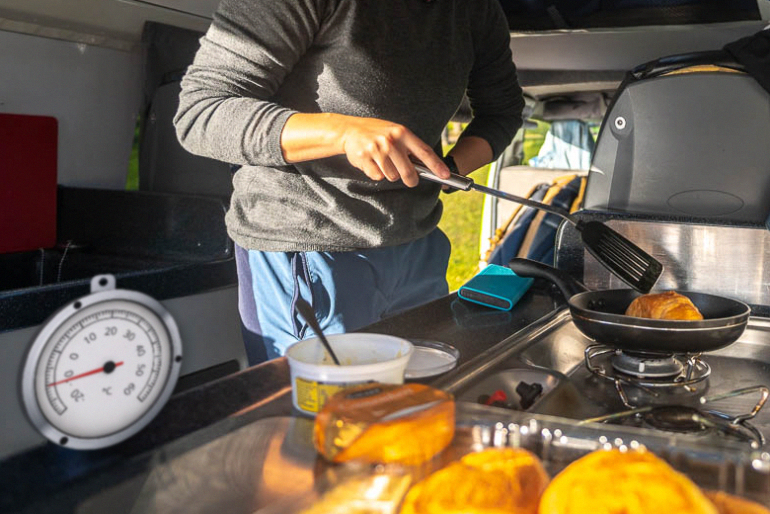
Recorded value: -10 (°C)
